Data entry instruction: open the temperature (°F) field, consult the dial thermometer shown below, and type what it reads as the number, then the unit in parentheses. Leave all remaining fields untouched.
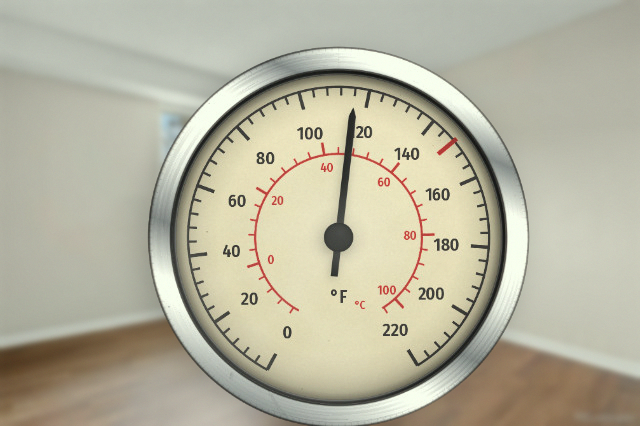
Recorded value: 116 (°F)
